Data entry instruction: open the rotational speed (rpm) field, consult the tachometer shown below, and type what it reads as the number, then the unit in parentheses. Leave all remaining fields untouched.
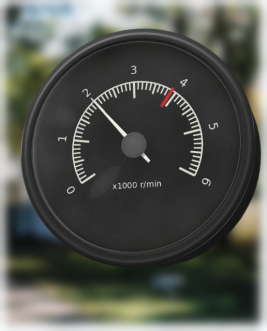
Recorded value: 2000 (rpm)
